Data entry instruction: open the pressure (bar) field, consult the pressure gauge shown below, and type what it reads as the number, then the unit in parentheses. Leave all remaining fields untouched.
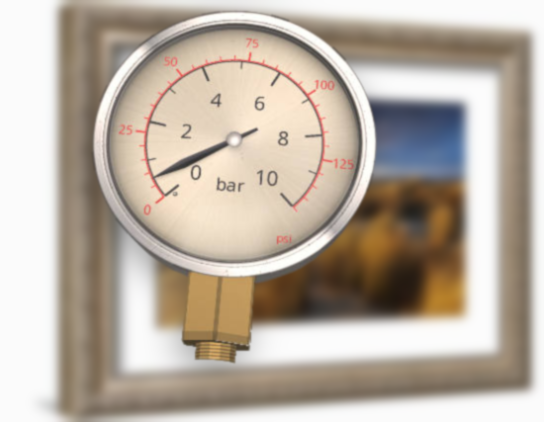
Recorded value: 0.5 (bar)
